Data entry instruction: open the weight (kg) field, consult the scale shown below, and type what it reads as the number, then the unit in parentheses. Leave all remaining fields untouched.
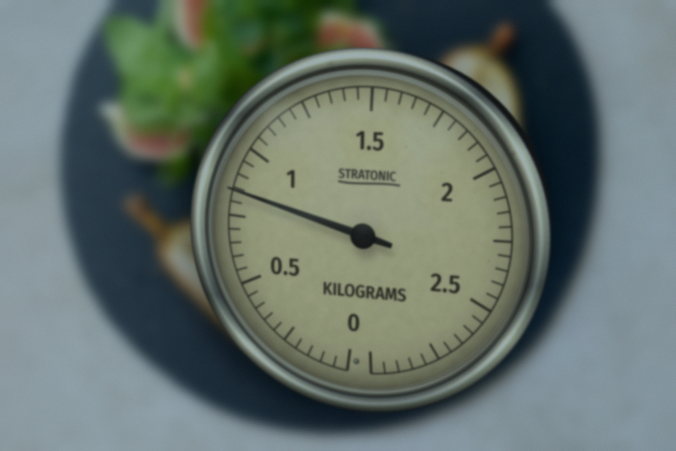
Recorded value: 0.85 (kg)
